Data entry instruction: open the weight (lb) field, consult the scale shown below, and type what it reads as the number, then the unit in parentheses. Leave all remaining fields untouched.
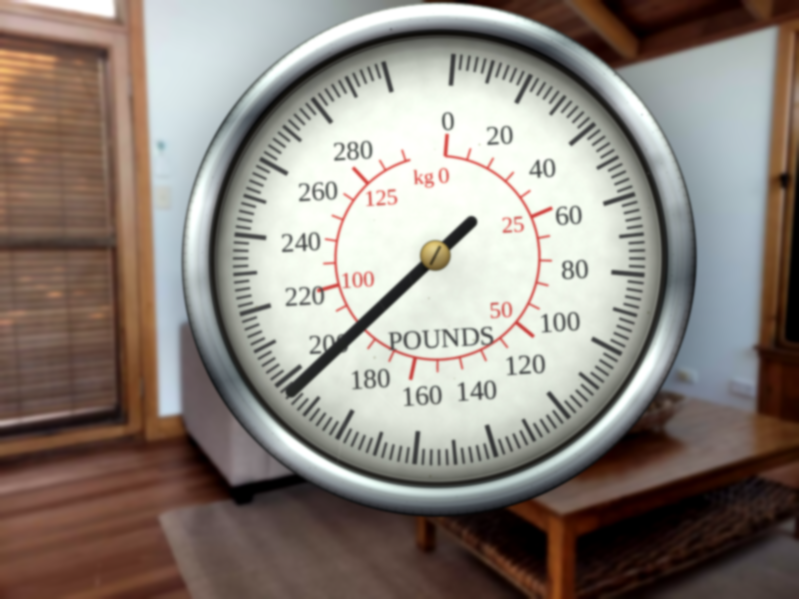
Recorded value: 196 (lb)
